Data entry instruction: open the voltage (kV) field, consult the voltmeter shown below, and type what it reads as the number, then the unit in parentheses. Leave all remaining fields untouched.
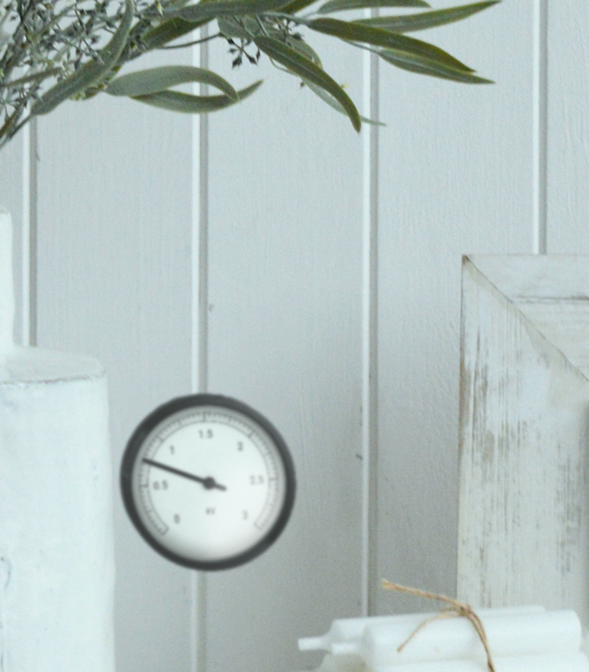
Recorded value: 0.75 (kV)
